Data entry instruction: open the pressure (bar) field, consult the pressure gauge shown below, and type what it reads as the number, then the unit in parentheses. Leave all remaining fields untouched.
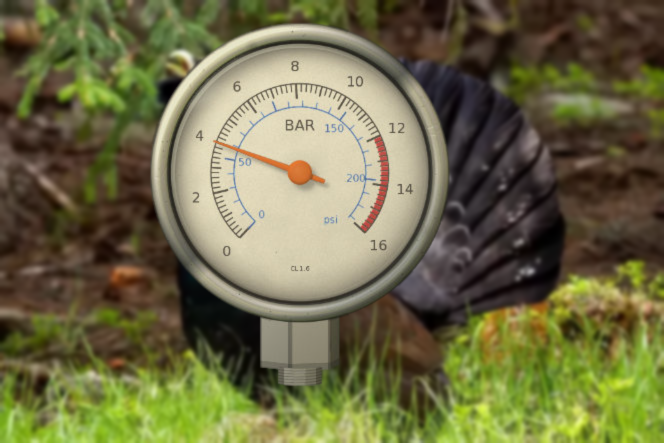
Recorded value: 4 (bar)
